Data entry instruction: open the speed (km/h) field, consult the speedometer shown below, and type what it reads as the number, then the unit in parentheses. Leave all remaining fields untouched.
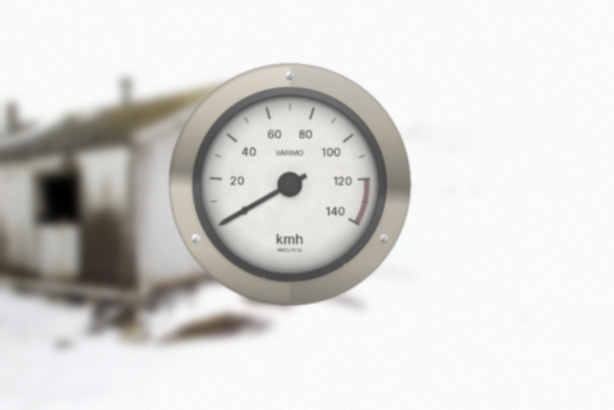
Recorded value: 0 (km/h)
